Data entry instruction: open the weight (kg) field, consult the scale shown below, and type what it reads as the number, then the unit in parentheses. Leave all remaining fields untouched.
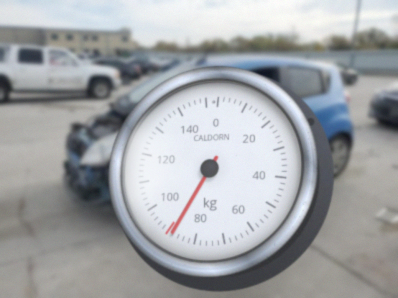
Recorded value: 88 (kg)
